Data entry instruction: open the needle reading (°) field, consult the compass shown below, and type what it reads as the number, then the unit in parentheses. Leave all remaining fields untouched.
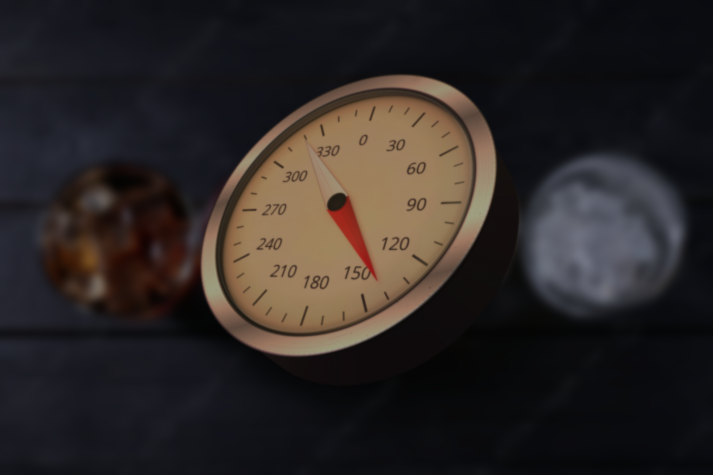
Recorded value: 140 (°)
